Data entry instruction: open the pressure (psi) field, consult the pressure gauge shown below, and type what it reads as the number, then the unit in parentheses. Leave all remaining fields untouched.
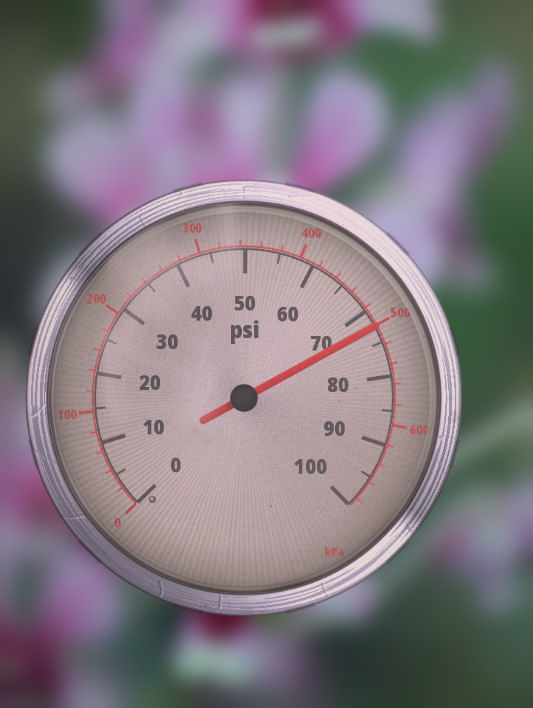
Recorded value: 72.5 (psi)
